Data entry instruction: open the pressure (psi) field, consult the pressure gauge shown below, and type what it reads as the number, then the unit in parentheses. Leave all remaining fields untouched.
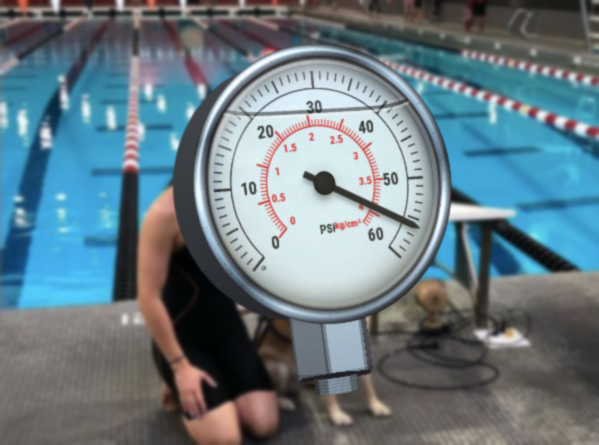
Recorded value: 56 (psi)
